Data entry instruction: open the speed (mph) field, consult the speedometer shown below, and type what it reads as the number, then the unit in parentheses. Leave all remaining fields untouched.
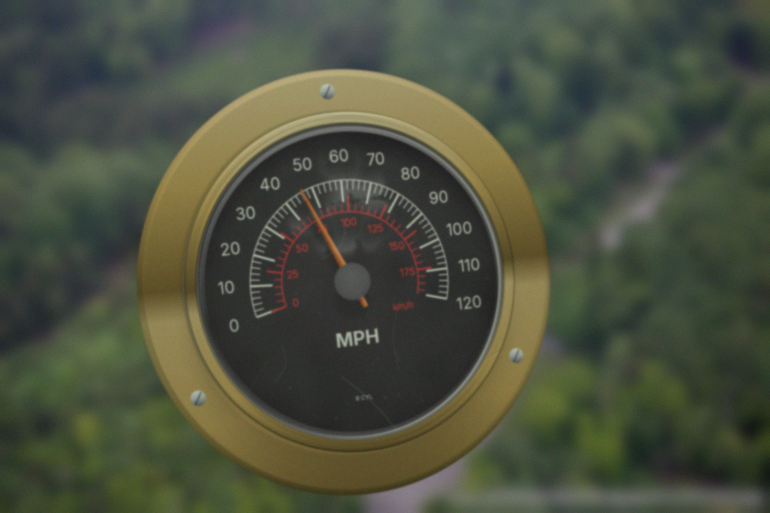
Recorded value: 46 (mph)
